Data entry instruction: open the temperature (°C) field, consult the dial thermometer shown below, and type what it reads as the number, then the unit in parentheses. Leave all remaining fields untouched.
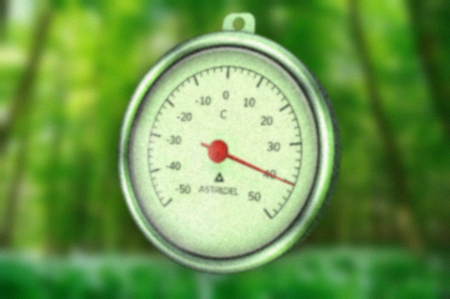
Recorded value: 40 (°C)
